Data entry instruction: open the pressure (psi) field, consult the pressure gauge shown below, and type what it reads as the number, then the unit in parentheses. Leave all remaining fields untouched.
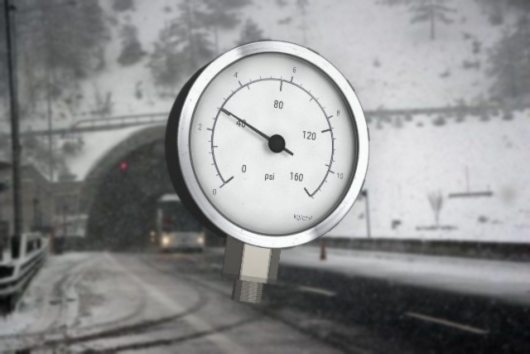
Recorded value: 40 (psi)
